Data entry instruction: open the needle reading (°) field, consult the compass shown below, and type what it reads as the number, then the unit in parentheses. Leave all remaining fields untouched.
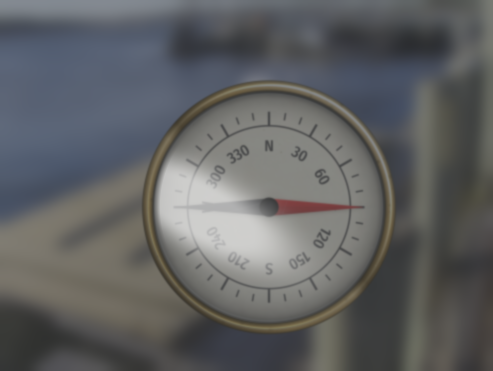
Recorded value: 90 (°)
